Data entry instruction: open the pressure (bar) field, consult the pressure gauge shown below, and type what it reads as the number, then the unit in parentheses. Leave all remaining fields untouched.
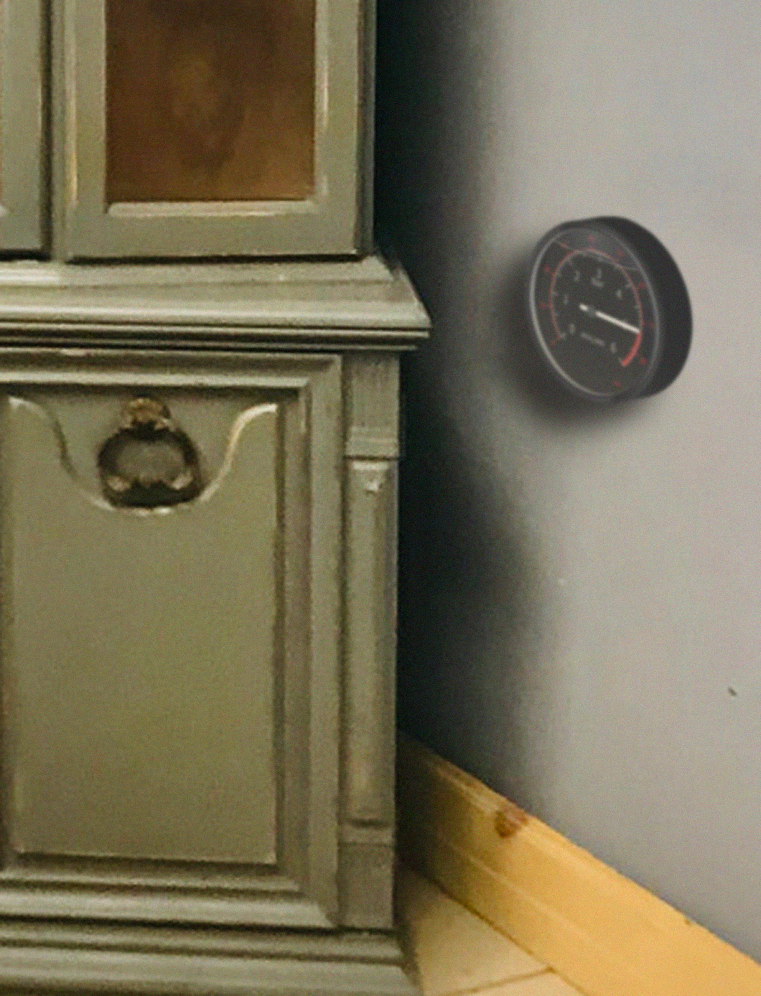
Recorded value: 5 (bar)
